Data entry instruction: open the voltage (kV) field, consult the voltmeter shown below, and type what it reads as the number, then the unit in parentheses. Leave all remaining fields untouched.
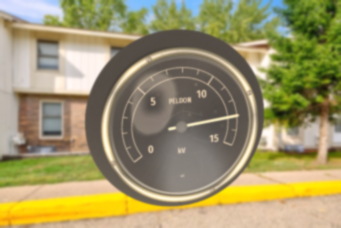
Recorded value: 13 (kV)
